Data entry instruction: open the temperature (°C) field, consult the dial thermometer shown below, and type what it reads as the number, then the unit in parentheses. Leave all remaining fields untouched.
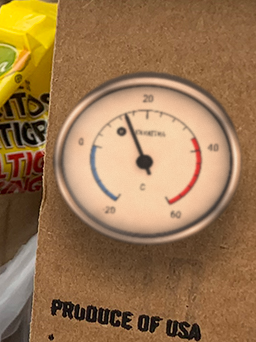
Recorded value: 14 (°C)
